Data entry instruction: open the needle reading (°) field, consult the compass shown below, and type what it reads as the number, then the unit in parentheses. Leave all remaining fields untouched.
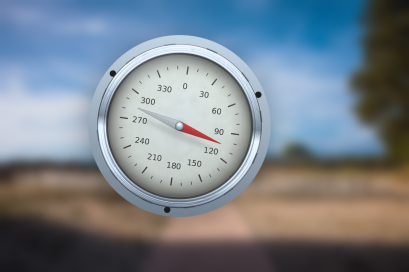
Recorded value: 105 (°)
